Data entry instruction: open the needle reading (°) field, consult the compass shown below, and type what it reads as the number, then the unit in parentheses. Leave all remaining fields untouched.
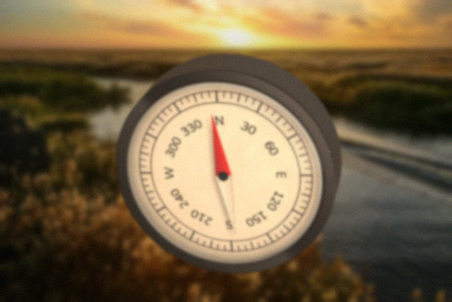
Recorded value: 355 (°)
